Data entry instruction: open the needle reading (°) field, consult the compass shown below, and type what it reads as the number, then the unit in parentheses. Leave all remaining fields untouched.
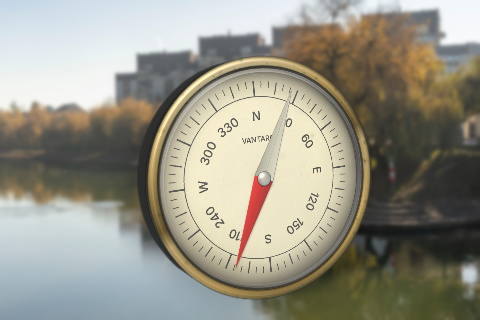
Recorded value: 205 (°)
